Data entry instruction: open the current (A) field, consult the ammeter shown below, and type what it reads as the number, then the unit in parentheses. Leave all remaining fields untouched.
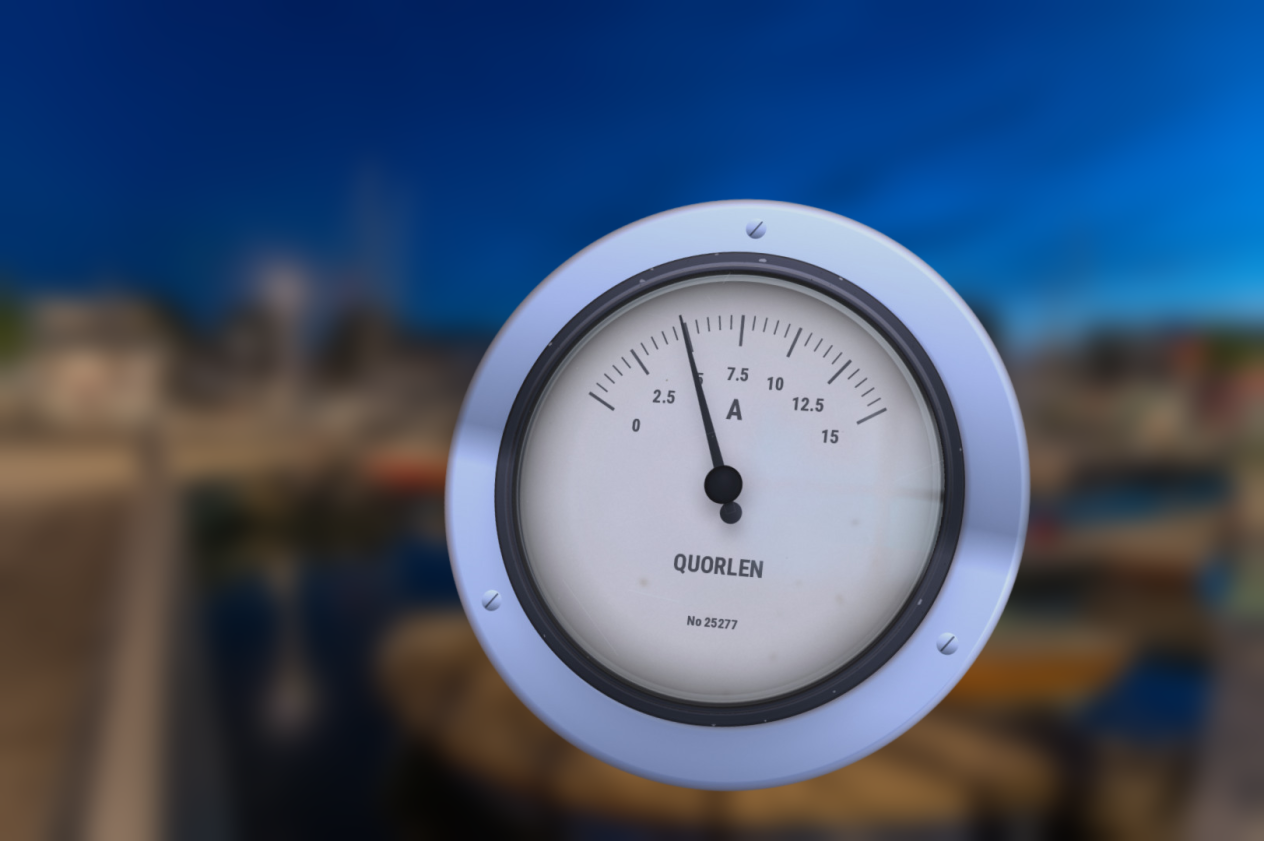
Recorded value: 5 (A)
